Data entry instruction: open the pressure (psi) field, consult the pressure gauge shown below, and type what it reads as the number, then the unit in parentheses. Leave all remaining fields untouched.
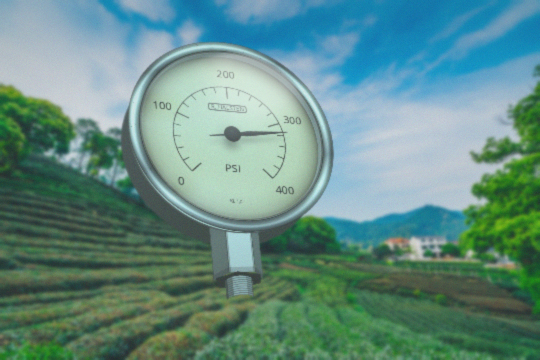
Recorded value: 320 (psi)
